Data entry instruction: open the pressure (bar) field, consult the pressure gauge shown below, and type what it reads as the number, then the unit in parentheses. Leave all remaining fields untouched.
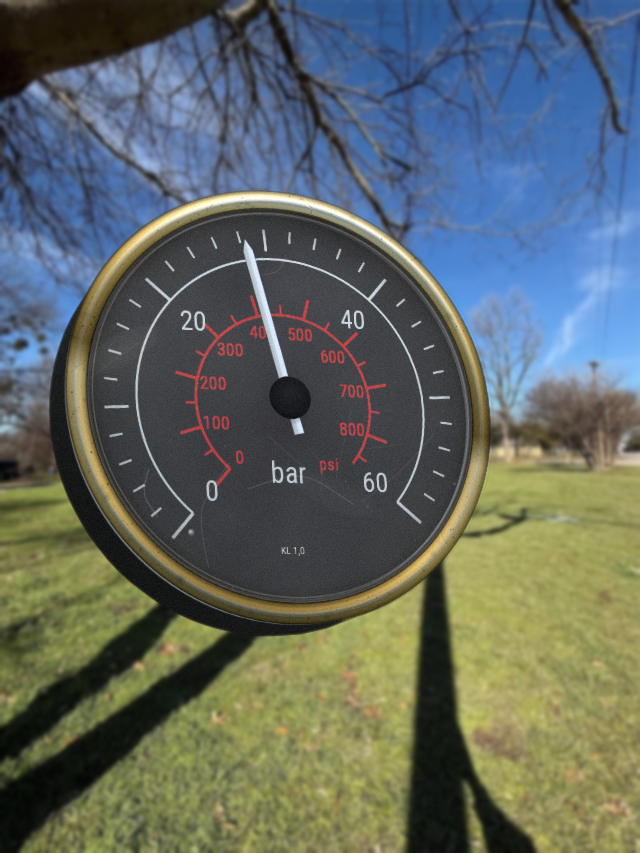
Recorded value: 28 (bar)
